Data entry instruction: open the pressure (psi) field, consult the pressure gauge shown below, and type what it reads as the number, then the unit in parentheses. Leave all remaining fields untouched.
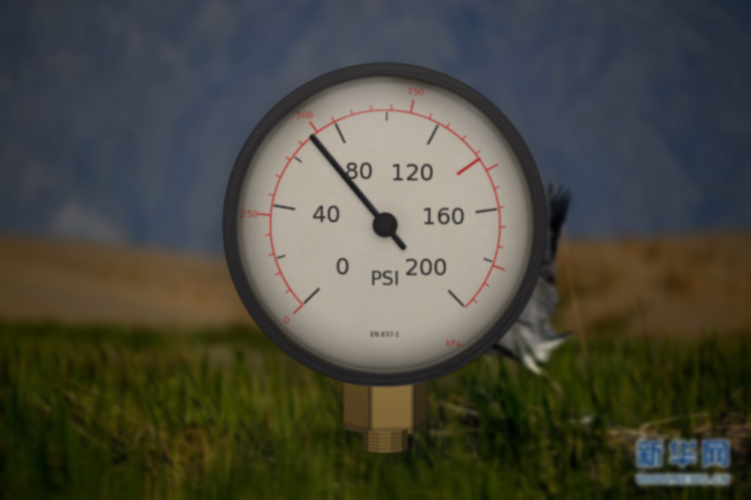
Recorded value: 70 (psi)
